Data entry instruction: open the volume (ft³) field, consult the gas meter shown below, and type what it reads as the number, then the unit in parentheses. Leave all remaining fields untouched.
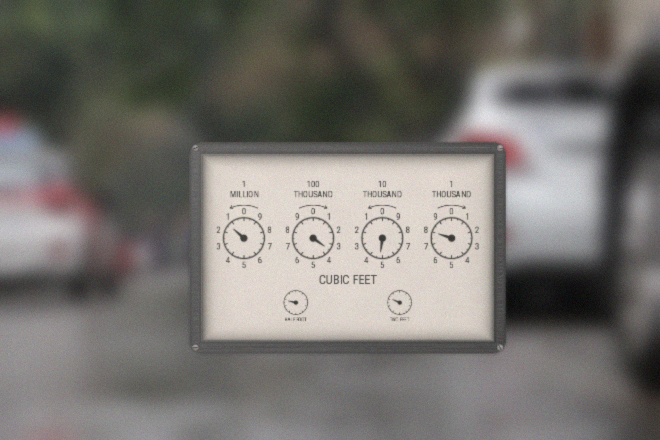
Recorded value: 134800 (ft³)
